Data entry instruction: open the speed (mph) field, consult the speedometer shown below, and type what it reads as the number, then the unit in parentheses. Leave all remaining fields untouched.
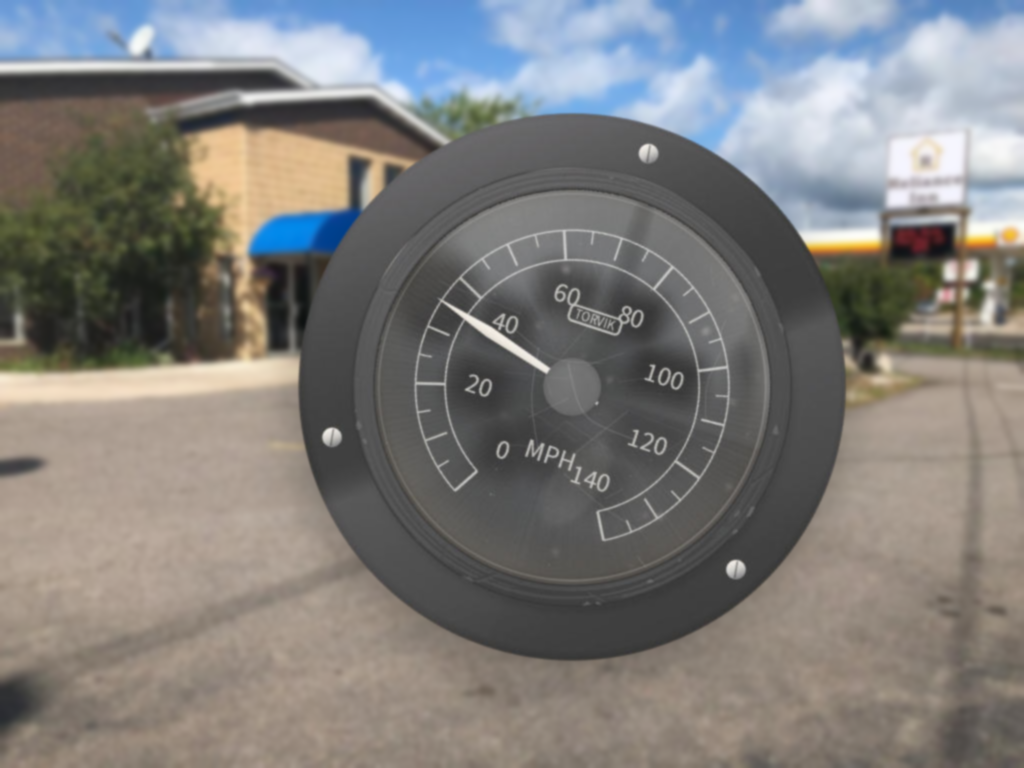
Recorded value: 35 (mph)
